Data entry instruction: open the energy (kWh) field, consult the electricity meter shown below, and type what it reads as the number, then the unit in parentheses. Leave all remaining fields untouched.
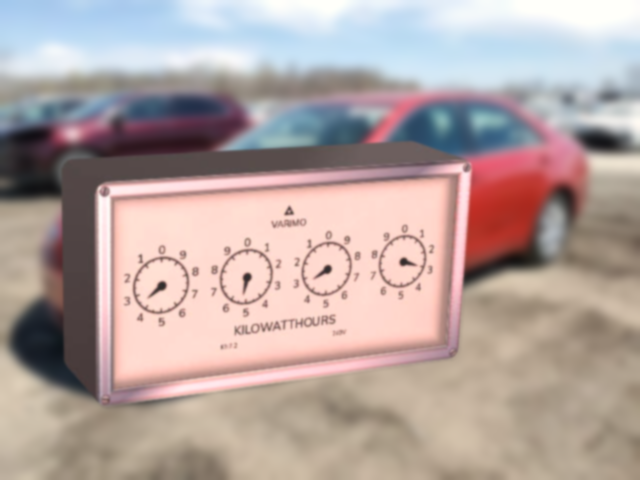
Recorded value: 3533 (kWh)
